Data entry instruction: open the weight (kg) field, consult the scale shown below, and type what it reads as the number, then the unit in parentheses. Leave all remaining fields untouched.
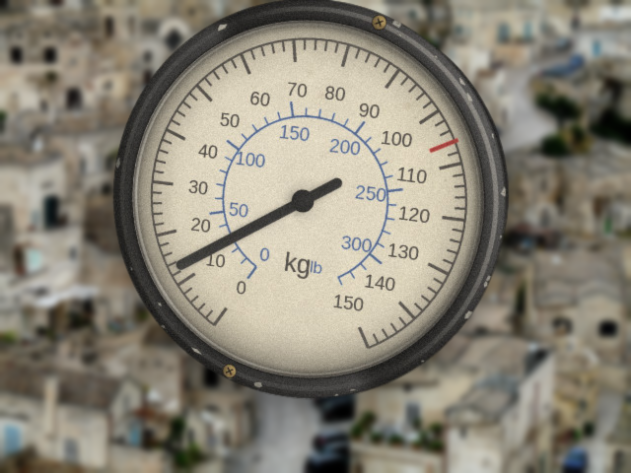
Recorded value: 13 (kg)
